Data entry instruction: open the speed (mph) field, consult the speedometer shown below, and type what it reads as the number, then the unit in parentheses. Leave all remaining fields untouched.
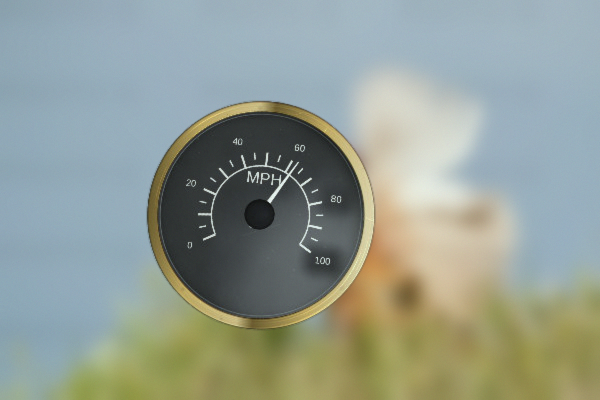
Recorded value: 62.5 (mph)
